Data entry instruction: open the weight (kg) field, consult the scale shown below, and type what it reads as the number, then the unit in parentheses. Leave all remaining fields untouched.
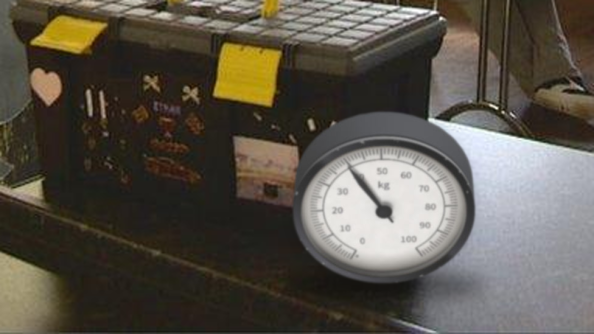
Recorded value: 40 (kg)
